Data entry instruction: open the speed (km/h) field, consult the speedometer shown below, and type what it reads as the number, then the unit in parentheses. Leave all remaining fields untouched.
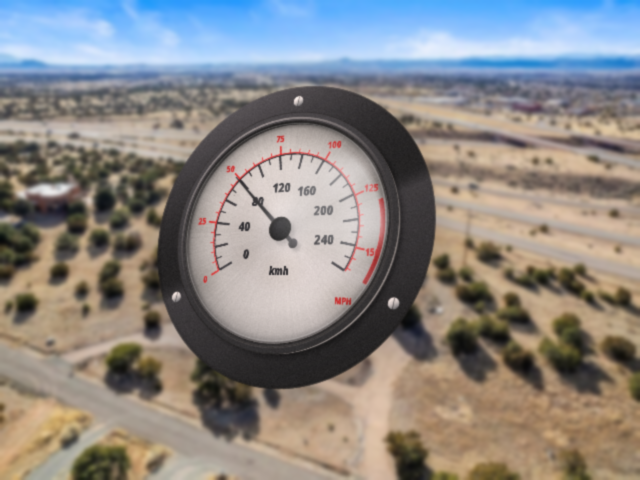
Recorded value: 80 (km/h)
